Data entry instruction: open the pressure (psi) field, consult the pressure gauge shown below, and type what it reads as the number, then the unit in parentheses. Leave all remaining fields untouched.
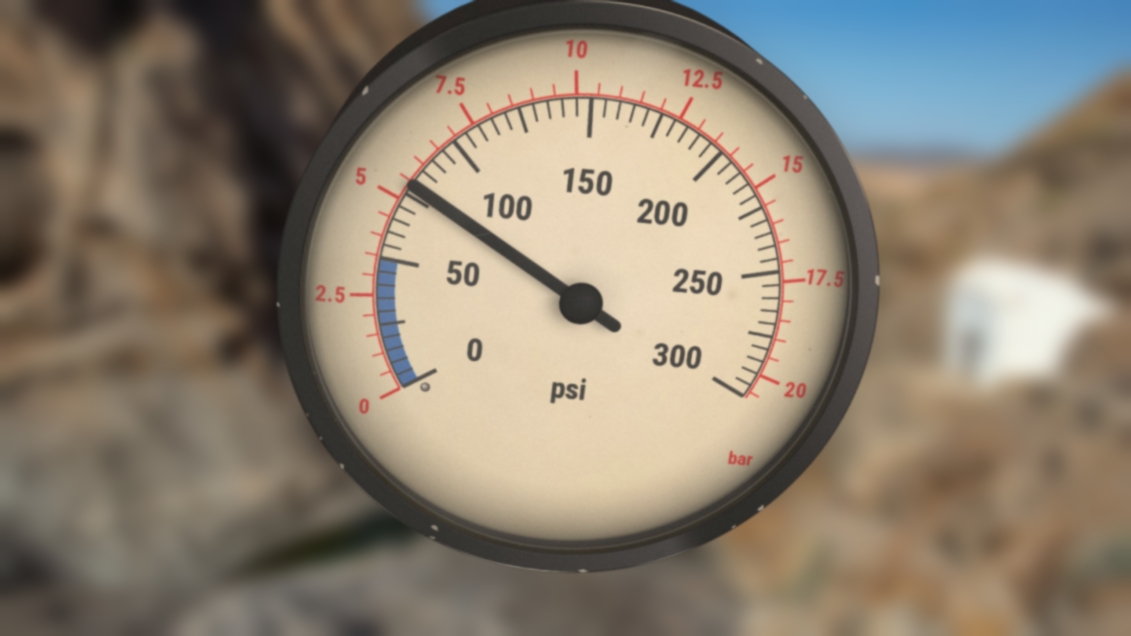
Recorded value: 80 (psi)
